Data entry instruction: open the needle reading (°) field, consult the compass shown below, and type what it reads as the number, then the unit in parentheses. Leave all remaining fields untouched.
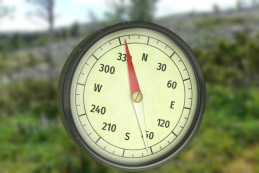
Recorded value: 335 (°)
